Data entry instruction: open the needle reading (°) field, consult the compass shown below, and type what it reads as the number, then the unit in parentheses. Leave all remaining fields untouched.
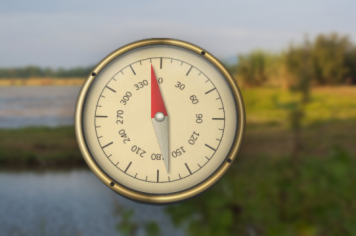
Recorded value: 350 (°)
